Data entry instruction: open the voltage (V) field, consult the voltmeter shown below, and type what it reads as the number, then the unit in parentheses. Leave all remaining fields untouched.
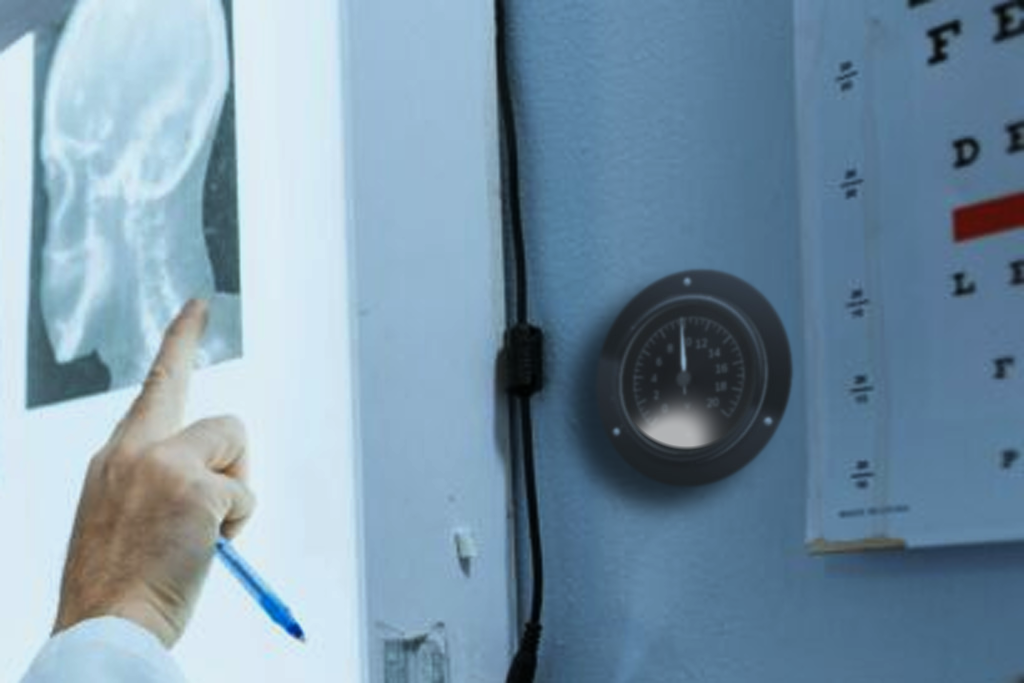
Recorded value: 10 (V)
